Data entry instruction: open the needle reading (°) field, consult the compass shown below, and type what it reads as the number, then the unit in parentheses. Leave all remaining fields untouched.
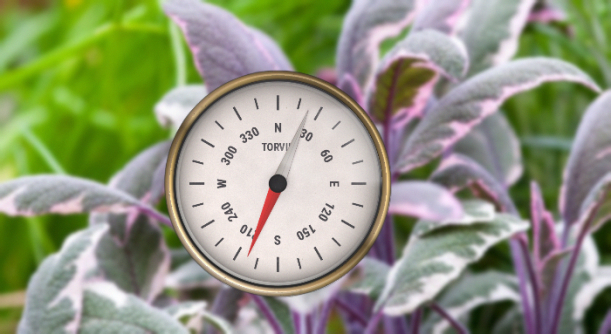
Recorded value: 202.5 (°)
